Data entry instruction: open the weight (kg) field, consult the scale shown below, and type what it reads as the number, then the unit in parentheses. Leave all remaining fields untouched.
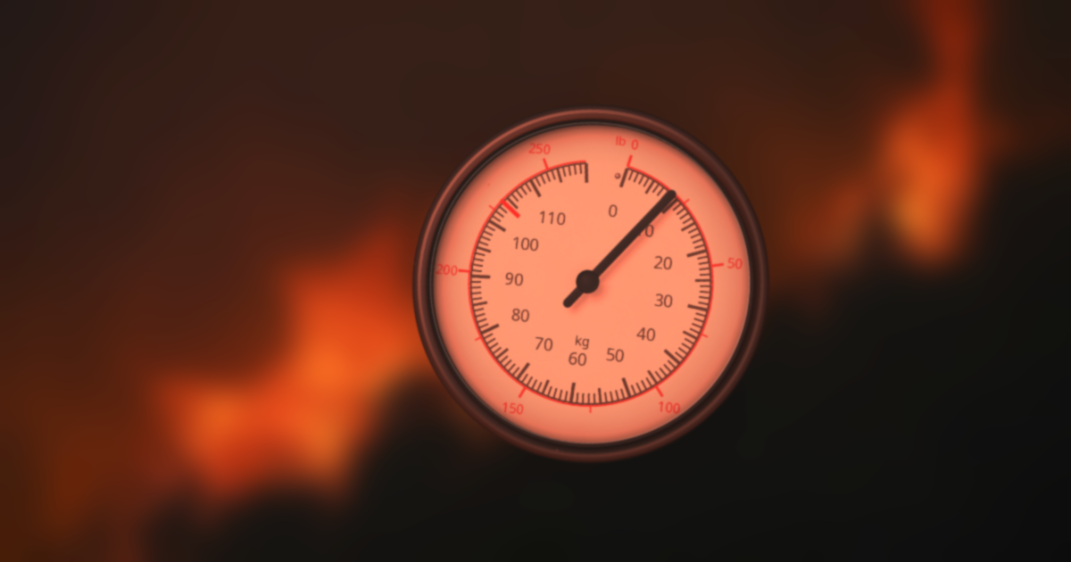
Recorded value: 9 (kg)
